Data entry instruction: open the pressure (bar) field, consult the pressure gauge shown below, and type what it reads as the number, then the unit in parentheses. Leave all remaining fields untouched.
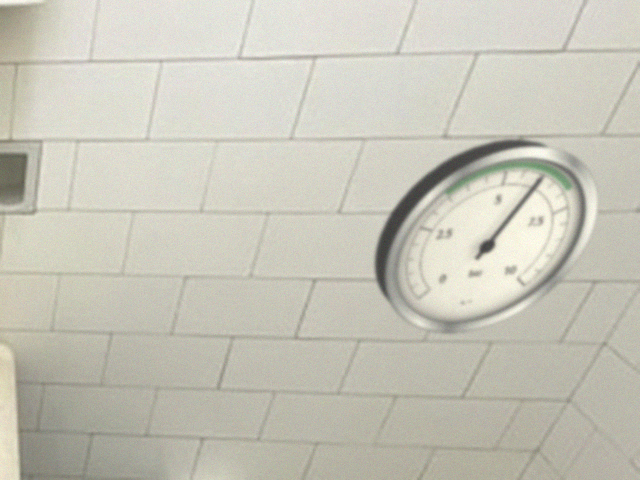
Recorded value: 6 (bar)
